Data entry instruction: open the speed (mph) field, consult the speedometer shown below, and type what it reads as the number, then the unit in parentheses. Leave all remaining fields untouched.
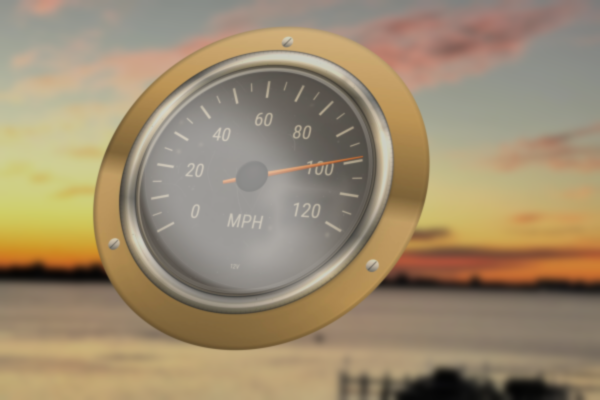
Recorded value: 100 (mph)
